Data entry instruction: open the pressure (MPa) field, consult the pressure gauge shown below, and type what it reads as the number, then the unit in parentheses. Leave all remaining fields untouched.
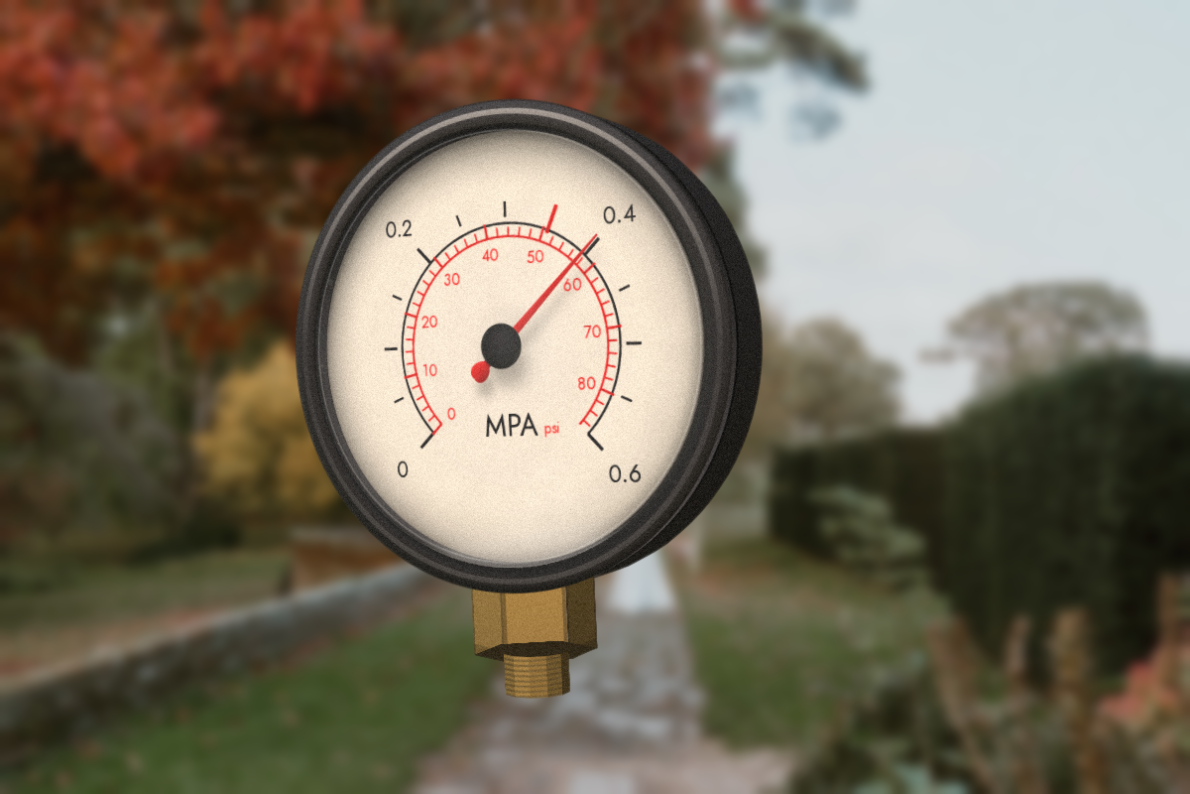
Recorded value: 0.4 (MPa)
